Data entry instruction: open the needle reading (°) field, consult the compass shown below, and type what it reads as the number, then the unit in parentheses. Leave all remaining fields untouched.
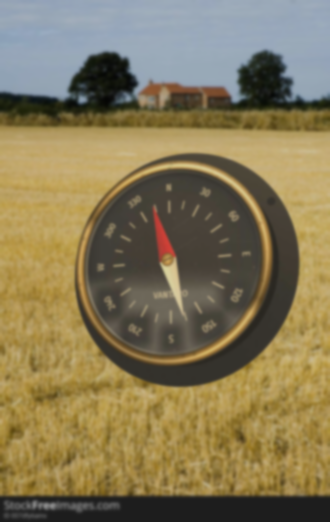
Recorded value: 345 (°)
